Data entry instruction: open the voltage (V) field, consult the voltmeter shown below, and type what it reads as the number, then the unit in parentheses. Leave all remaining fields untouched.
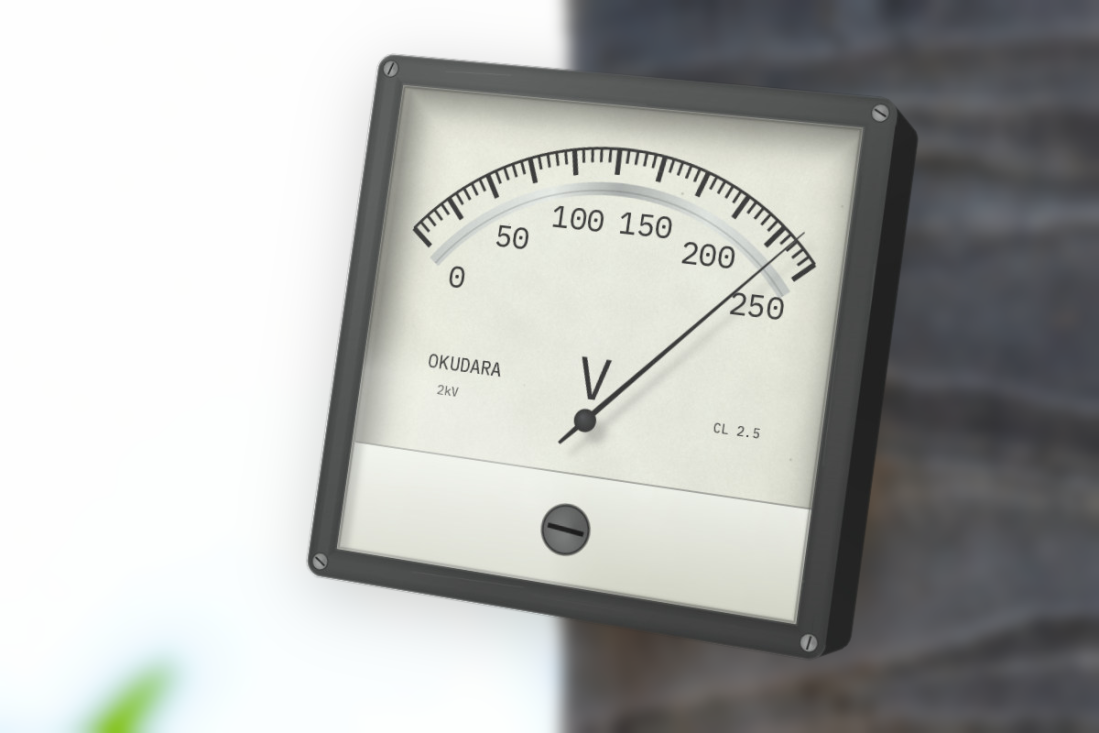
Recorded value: 235 (V)
